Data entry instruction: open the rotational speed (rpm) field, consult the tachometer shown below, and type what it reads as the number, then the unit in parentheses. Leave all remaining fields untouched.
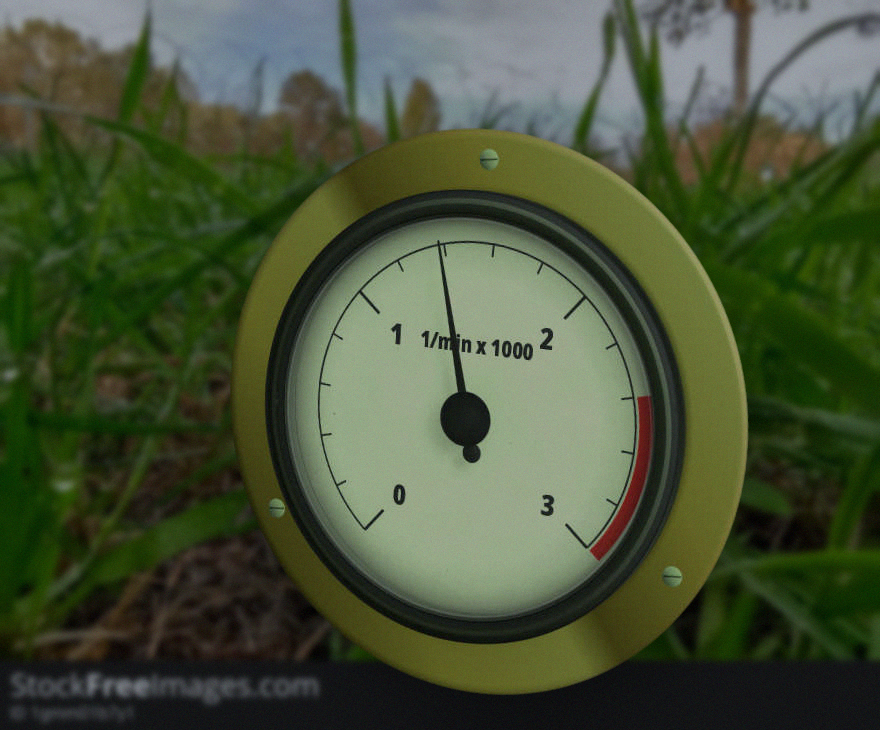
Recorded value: 1400 (rpm)
